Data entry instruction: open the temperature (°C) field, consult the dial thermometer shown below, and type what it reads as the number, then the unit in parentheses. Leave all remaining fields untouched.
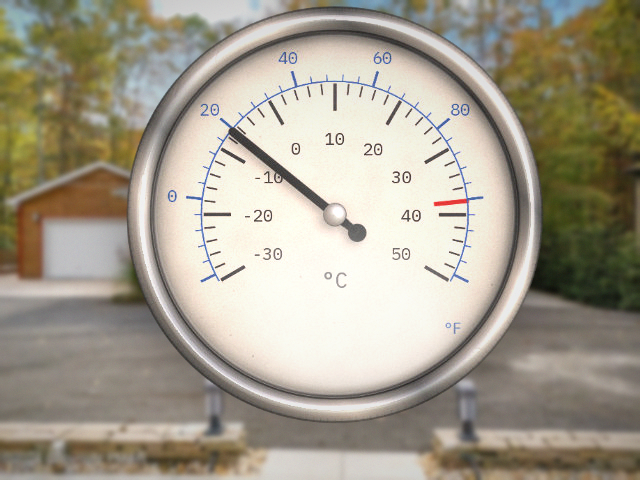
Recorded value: -7 (°C)
